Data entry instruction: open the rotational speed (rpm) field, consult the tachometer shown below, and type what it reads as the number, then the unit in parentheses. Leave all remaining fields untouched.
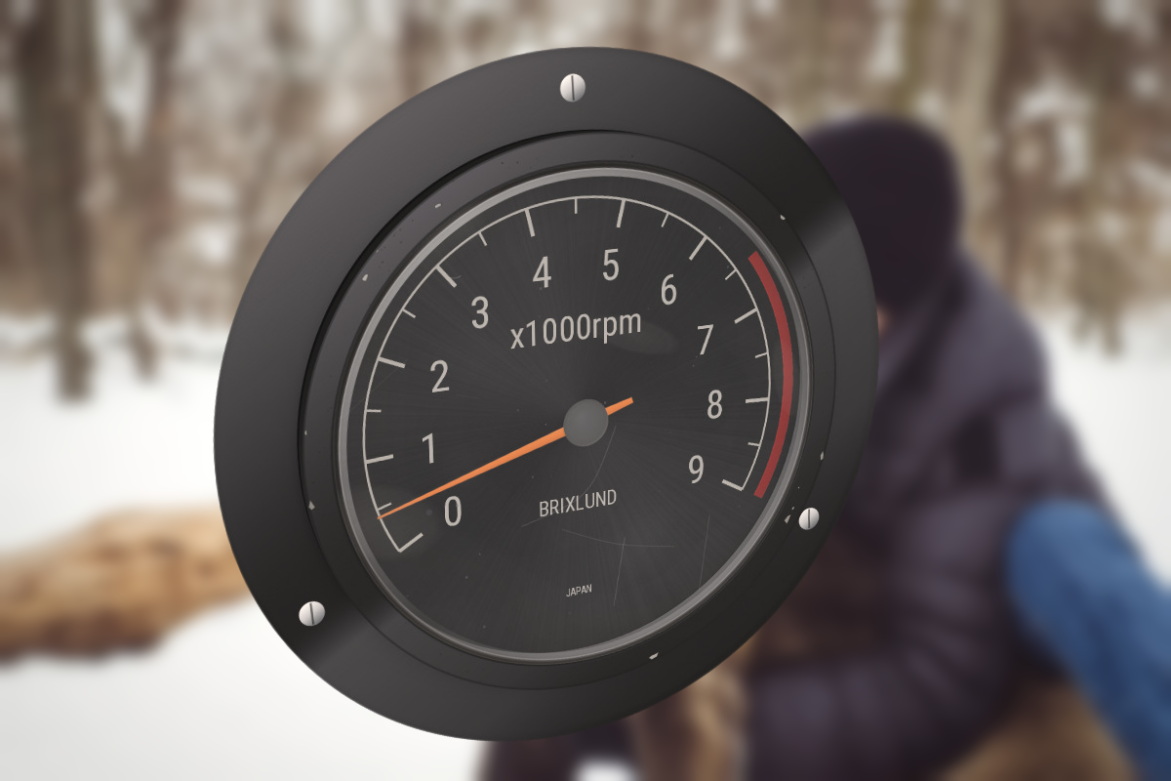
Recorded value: 500 (rpm)
